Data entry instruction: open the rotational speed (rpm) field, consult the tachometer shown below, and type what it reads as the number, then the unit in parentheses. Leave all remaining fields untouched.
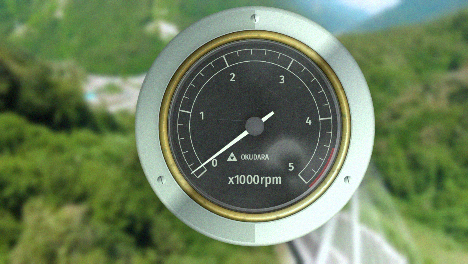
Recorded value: 100 (rpm)
